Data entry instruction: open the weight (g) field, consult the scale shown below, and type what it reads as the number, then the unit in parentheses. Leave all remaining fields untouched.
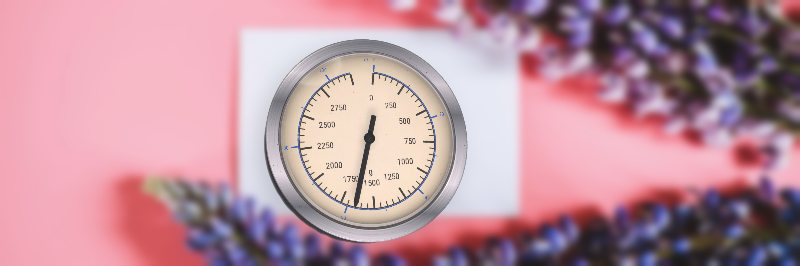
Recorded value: 1650 (g)
